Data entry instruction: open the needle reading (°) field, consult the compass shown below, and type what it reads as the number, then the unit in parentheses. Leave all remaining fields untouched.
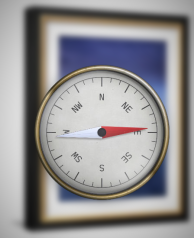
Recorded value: 85 (°)
